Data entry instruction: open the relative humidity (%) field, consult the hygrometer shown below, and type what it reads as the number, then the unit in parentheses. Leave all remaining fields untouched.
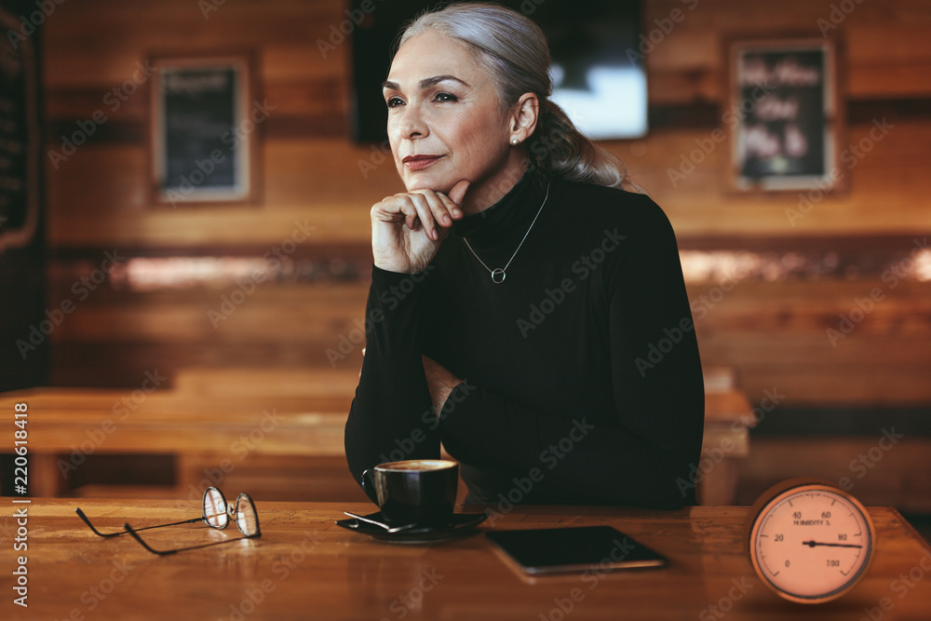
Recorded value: 85 (%)
